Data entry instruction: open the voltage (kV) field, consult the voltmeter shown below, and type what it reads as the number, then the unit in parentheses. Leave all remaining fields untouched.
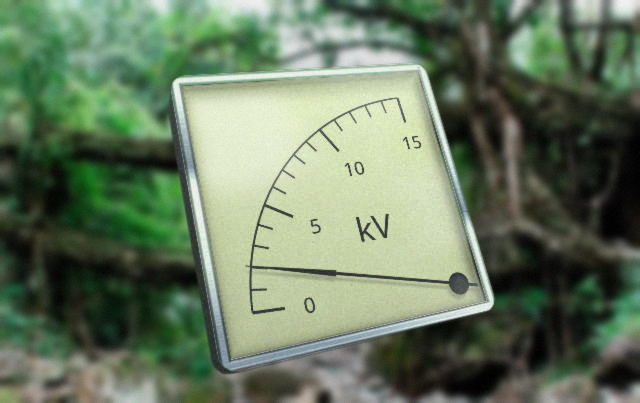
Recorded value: 2 (kV)
